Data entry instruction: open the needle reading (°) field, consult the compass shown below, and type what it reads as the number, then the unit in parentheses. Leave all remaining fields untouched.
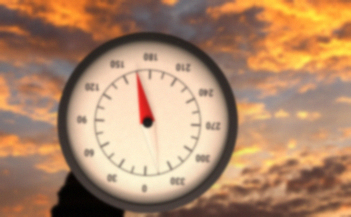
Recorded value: 165 (°)
